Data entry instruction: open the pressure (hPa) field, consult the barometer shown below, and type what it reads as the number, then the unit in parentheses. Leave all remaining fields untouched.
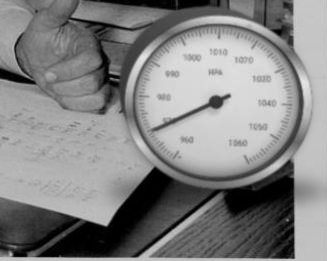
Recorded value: 970 (hPa)
